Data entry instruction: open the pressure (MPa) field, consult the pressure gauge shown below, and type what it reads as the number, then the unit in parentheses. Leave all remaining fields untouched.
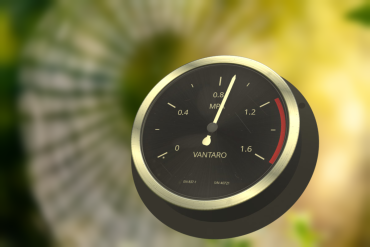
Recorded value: 0.9 (MPa)
